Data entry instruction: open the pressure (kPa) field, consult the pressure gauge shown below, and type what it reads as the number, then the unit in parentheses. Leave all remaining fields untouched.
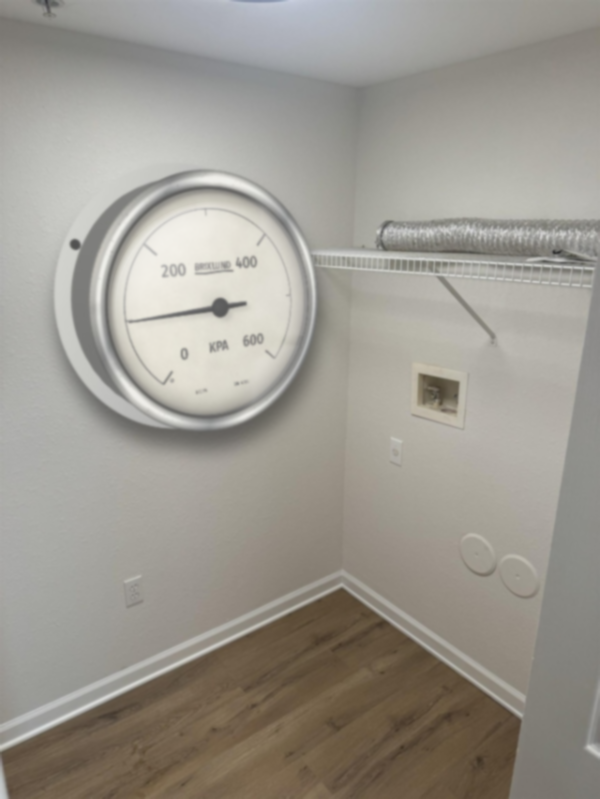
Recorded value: 100 (kPa)
